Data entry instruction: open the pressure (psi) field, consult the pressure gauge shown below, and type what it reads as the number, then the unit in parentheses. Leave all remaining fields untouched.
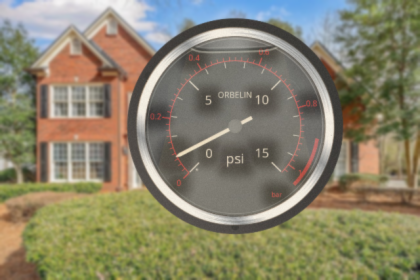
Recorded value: 1 (psi)
